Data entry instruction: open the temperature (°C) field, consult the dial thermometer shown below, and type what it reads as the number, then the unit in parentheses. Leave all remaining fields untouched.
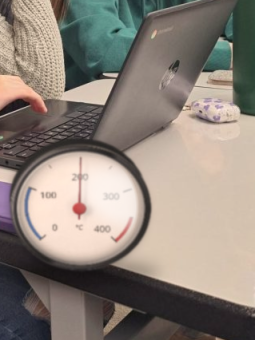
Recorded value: 200 (°C)
